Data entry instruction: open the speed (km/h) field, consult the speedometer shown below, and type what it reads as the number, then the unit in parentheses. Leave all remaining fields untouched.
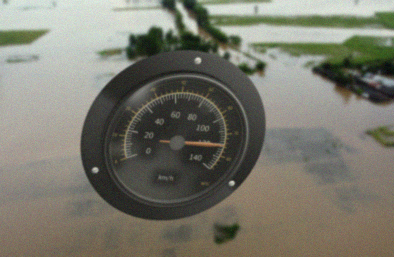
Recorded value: 120 (km/h)
